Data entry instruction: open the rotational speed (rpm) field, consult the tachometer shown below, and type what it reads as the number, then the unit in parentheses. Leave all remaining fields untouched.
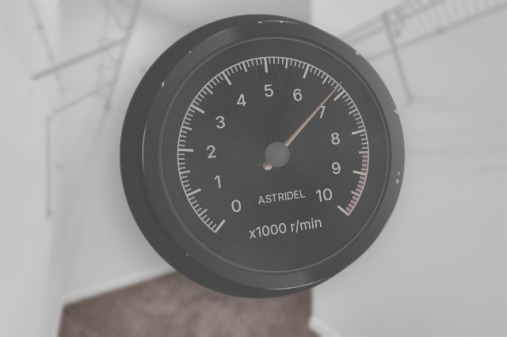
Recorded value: 6800 (rpm)
